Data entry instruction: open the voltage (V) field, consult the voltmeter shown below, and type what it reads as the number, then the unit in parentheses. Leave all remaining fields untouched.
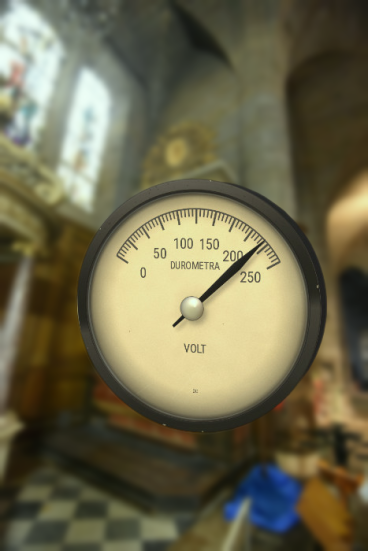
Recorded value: 220 (V)
